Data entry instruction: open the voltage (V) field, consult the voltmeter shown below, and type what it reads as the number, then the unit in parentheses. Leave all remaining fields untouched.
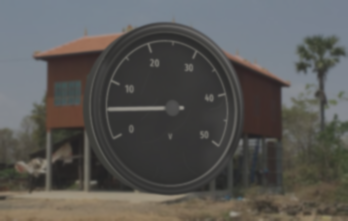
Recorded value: 5 (V)
